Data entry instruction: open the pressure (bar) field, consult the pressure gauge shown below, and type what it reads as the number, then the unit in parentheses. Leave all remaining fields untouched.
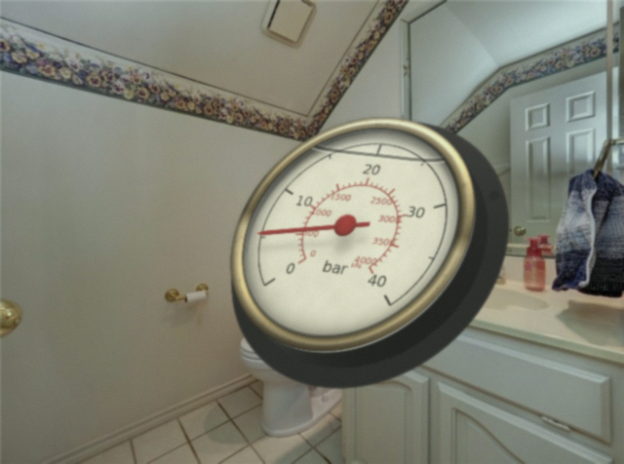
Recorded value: 5 (bar)
